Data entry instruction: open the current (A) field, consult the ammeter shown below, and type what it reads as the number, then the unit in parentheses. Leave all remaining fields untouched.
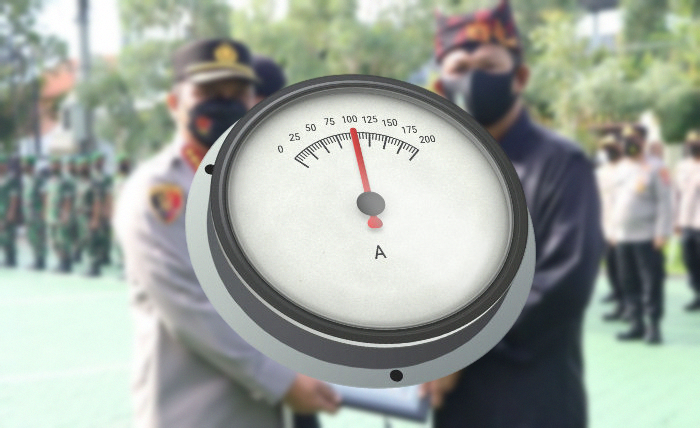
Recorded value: 100 (A)
